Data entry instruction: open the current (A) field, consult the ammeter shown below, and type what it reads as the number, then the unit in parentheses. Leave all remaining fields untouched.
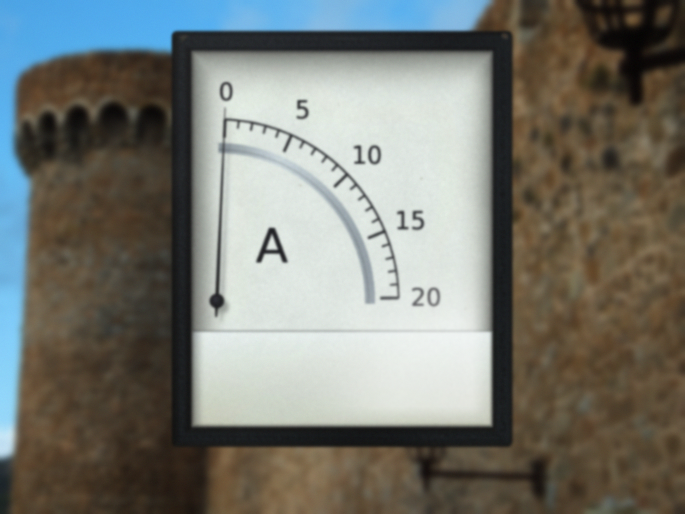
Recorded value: 0 (A)
